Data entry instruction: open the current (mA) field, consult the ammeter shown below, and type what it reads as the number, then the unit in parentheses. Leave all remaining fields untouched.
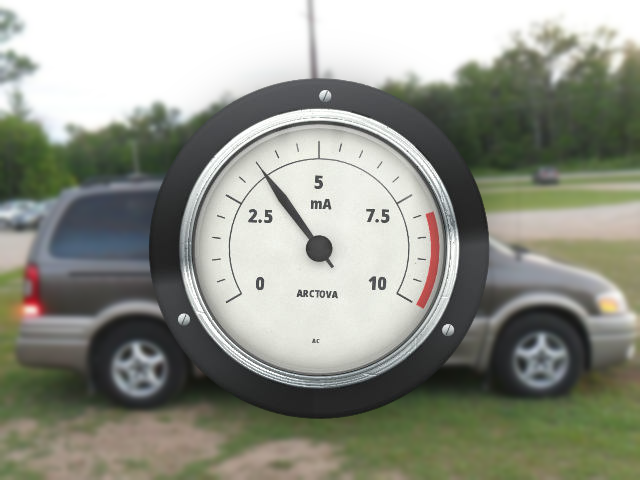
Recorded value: 3.5 (mA)
